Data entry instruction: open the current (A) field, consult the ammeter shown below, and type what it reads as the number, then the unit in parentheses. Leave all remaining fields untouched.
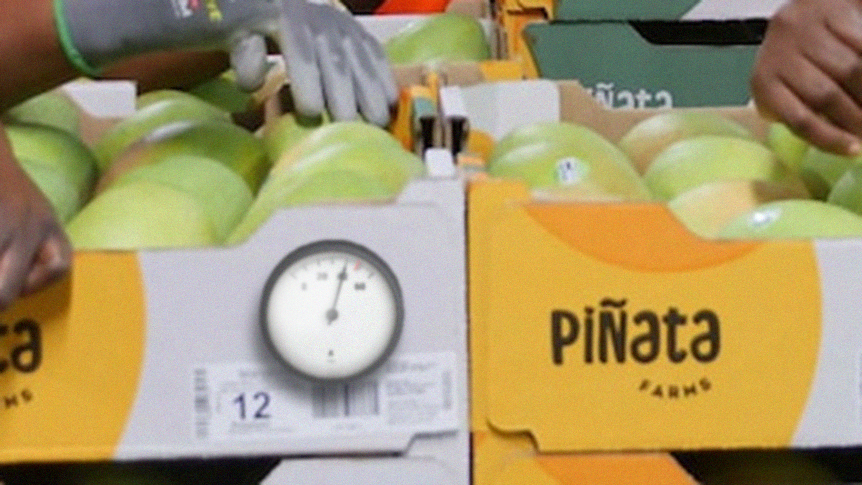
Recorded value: 40 (A)
